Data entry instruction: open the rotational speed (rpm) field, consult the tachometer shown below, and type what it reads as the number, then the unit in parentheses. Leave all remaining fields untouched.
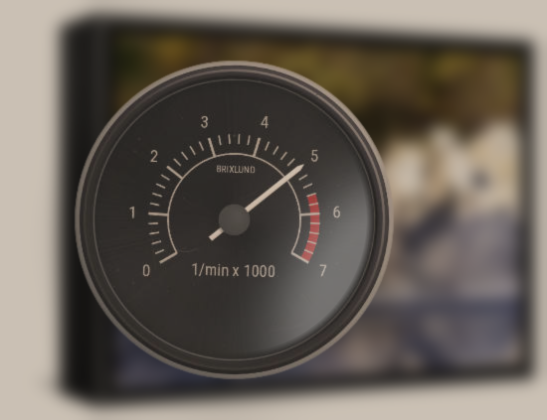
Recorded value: 5000 (rpm)
